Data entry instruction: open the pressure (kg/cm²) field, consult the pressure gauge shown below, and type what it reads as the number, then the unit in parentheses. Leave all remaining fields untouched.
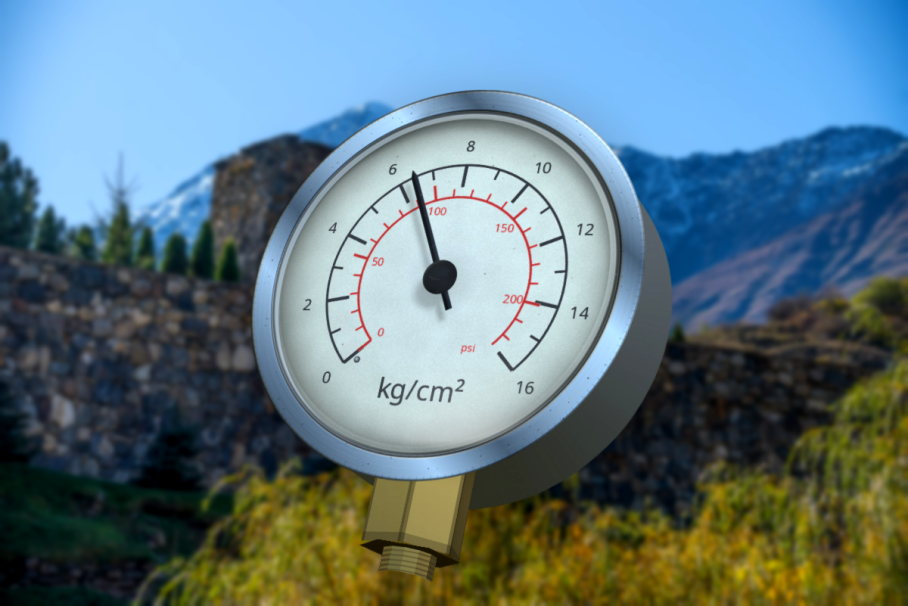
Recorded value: 6.5 (kg/cm²)
